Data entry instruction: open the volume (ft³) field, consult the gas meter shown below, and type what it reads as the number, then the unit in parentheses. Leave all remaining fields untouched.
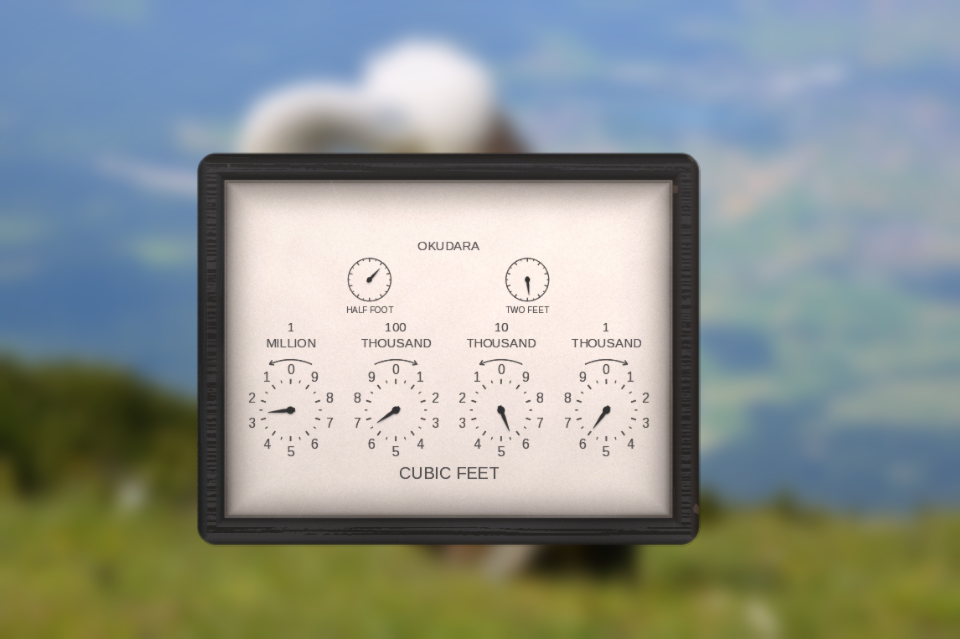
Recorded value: 265600 (ft³)
